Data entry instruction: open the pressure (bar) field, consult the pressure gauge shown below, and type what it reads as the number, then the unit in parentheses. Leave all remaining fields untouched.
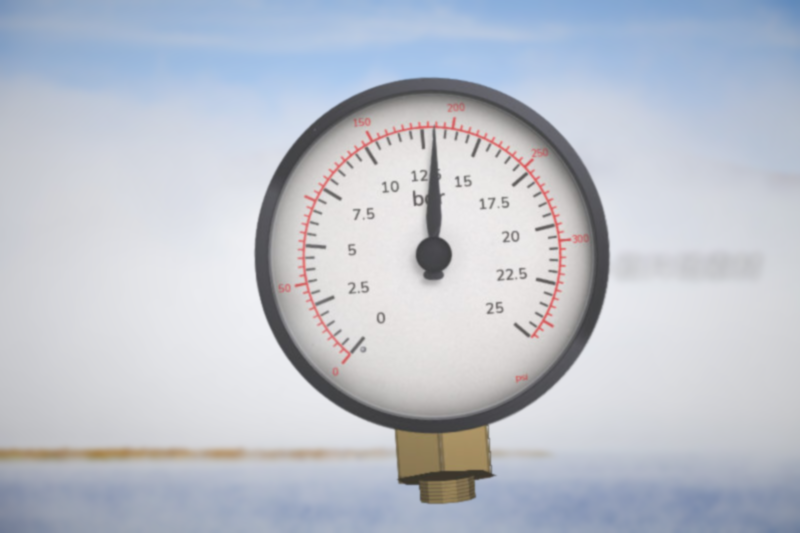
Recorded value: 13 (bar)
